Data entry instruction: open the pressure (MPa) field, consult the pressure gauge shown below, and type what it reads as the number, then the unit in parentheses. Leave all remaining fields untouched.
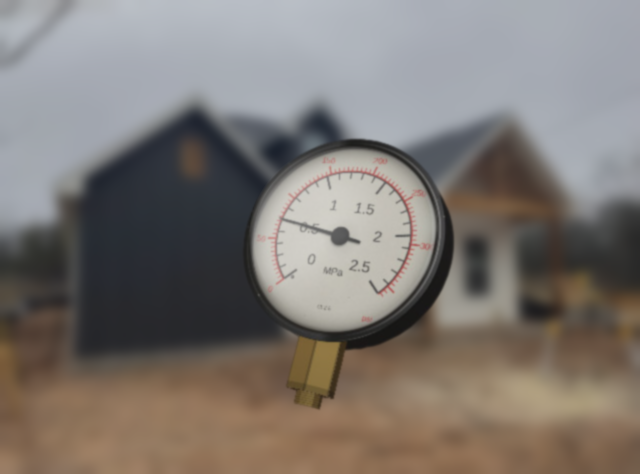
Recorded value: 0.5 (MPa)
